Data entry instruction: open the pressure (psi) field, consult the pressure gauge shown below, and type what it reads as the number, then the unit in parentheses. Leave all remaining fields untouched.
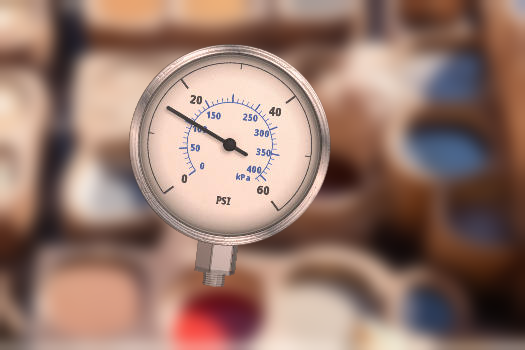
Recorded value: 15 (psi)
